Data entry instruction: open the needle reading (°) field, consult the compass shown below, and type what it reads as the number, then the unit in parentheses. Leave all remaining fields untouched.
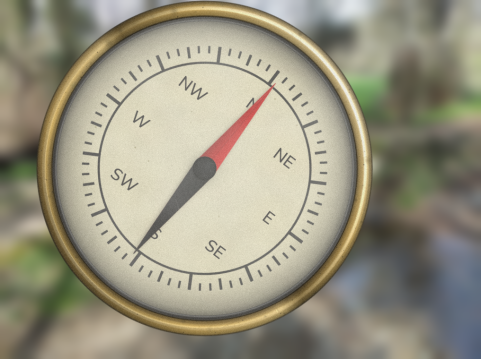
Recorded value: 2.5 (°)
